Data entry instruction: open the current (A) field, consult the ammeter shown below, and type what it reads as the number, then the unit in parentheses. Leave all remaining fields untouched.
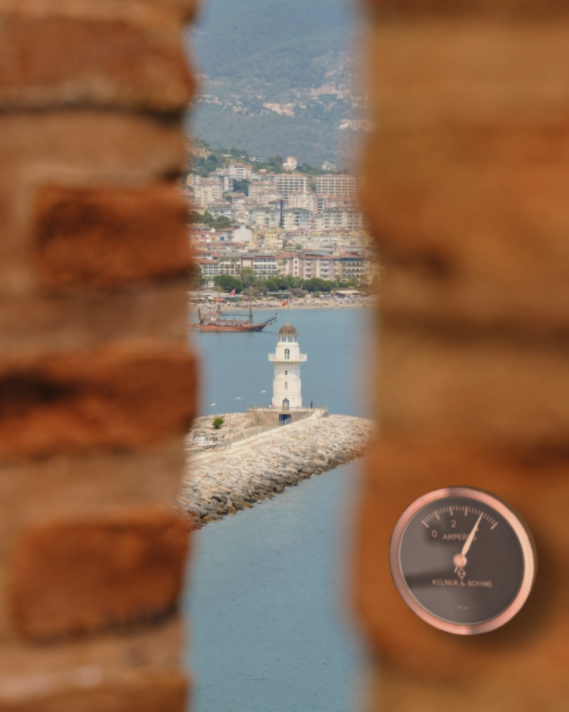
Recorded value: 4 (A)
